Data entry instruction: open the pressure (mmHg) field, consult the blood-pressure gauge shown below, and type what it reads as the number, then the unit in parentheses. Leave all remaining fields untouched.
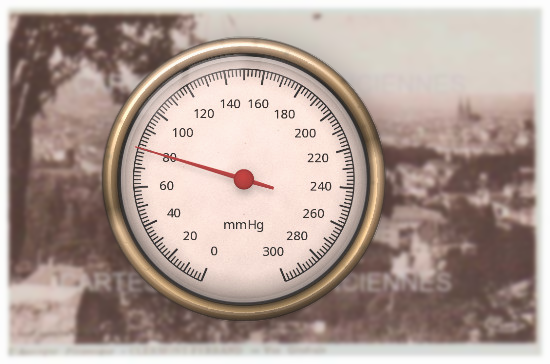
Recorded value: 80 (mmHg)
